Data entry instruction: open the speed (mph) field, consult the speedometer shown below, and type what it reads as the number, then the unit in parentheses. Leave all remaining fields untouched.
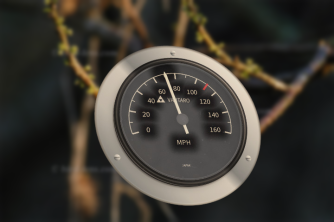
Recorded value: 70 (mph)
